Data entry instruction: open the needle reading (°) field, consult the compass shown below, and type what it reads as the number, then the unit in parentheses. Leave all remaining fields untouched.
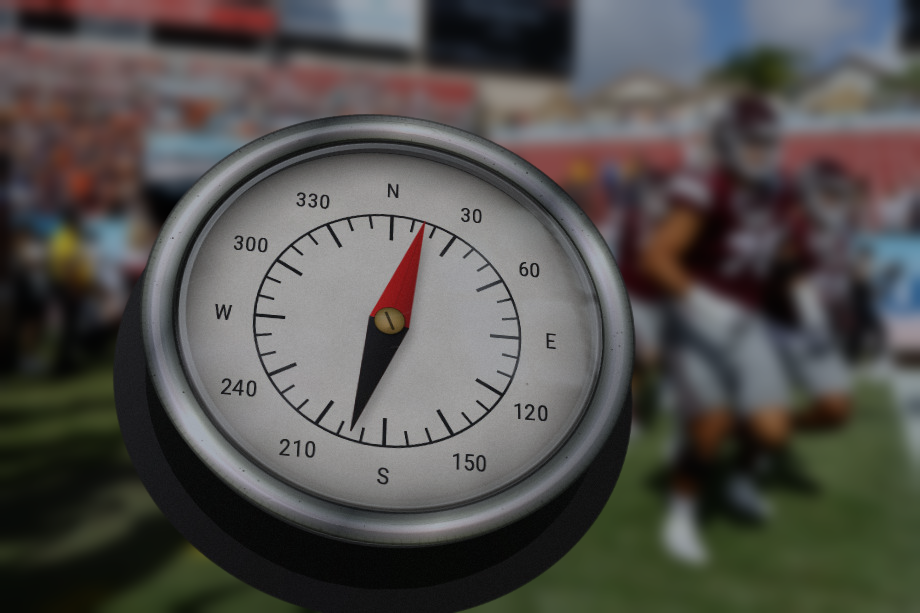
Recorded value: 15 (°)
